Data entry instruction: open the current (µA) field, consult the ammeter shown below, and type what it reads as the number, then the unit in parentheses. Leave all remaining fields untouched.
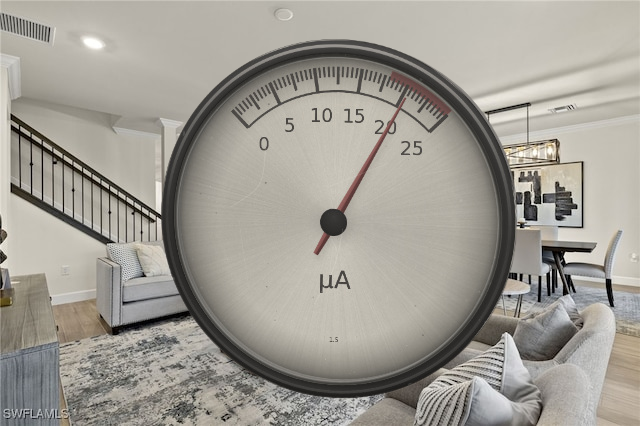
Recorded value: 20.5 (µA)
